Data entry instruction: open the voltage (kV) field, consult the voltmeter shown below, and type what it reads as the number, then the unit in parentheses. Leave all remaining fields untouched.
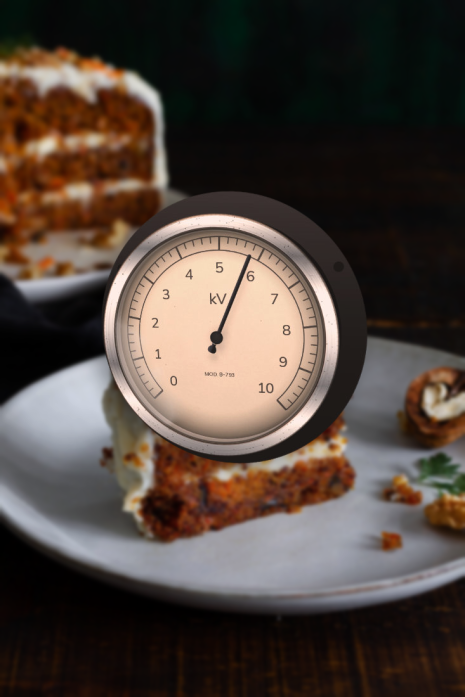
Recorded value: 5.8 (kV)
